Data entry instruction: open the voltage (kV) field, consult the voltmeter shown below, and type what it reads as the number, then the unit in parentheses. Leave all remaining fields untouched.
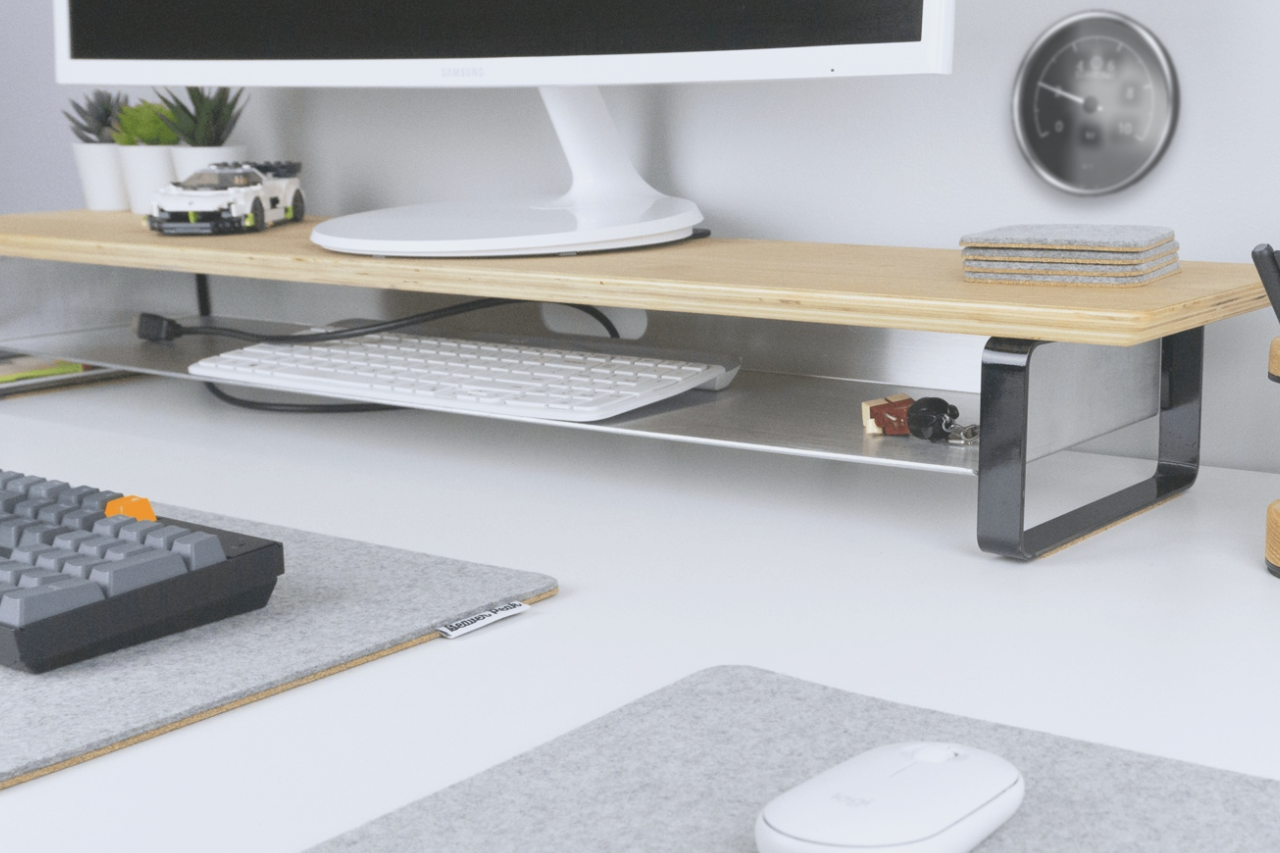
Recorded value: 2 (kV)
